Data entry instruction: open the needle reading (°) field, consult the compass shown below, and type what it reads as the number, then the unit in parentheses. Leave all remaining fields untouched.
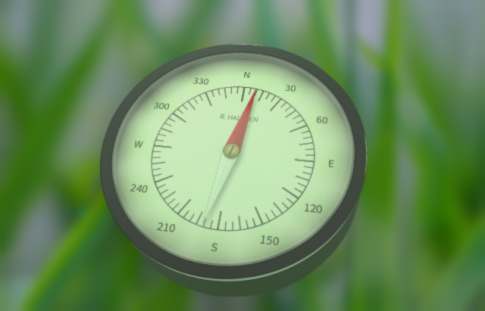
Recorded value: 10 (°)
